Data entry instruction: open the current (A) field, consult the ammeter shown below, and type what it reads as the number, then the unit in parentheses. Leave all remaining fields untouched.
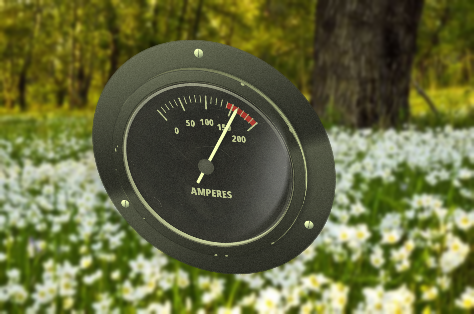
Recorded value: 160 (A)
